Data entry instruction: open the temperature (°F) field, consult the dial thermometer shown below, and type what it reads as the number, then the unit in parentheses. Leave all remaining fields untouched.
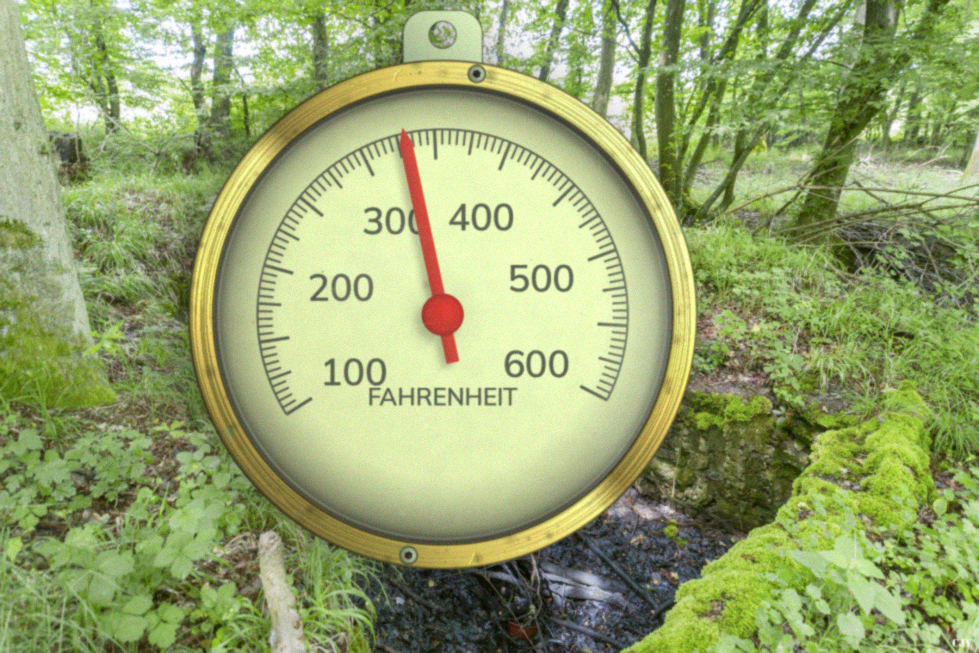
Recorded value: 330 (°F)
